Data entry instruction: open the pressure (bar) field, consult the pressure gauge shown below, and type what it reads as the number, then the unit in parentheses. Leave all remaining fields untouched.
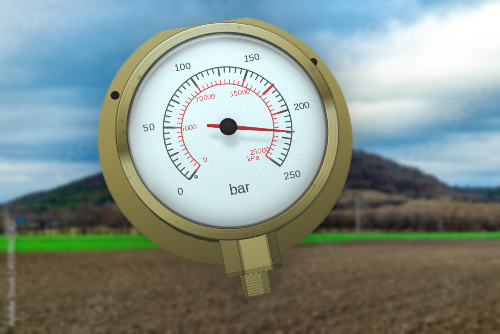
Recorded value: 220 (bar)
